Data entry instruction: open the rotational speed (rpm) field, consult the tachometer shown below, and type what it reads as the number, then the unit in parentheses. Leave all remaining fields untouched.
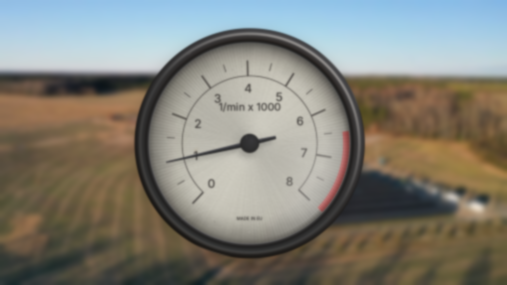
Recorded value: 1000 (rpm)
